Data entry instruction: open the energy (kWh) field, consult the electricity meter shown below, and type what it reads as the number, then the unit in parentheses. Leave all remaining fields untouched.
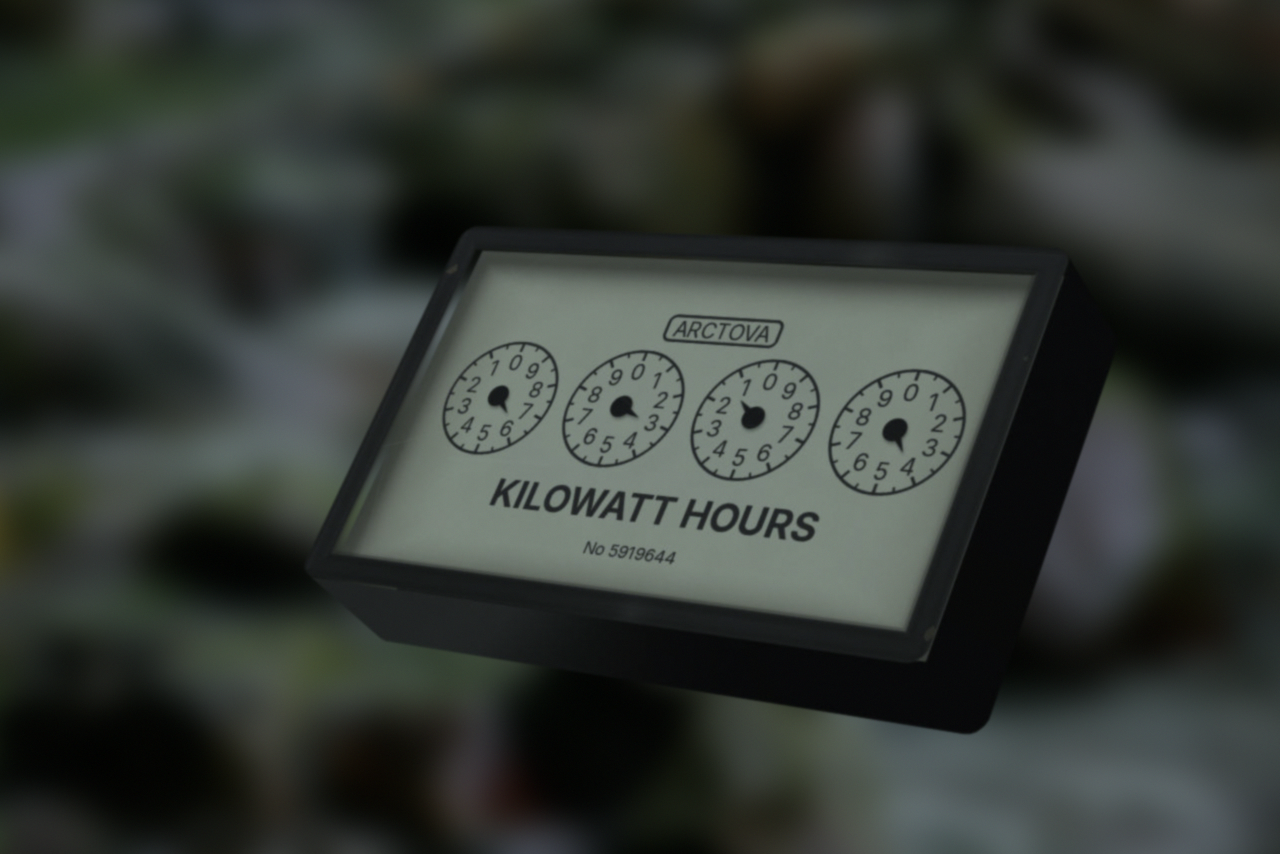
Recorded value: 6314 (kWh)
